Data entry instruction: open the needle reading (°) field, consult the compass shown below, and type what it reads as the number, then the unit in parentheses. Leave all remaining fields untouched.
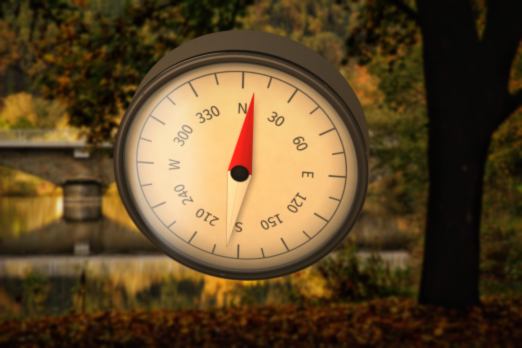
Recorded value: 7.5 (°)
